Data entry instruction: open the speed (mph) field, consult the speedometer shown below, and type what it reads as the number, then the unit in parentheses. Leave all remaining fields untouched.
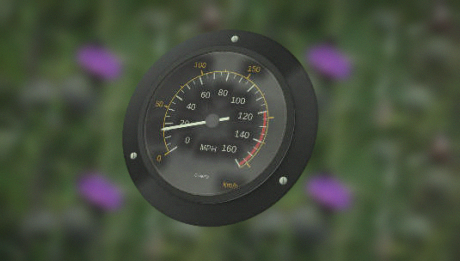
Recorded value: 15 (mph)
